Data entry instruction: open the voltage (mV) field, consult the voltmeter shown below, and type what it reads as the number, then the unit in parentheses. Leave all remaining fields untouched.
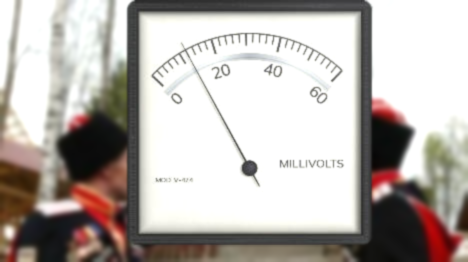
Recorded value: 12 (mV)
